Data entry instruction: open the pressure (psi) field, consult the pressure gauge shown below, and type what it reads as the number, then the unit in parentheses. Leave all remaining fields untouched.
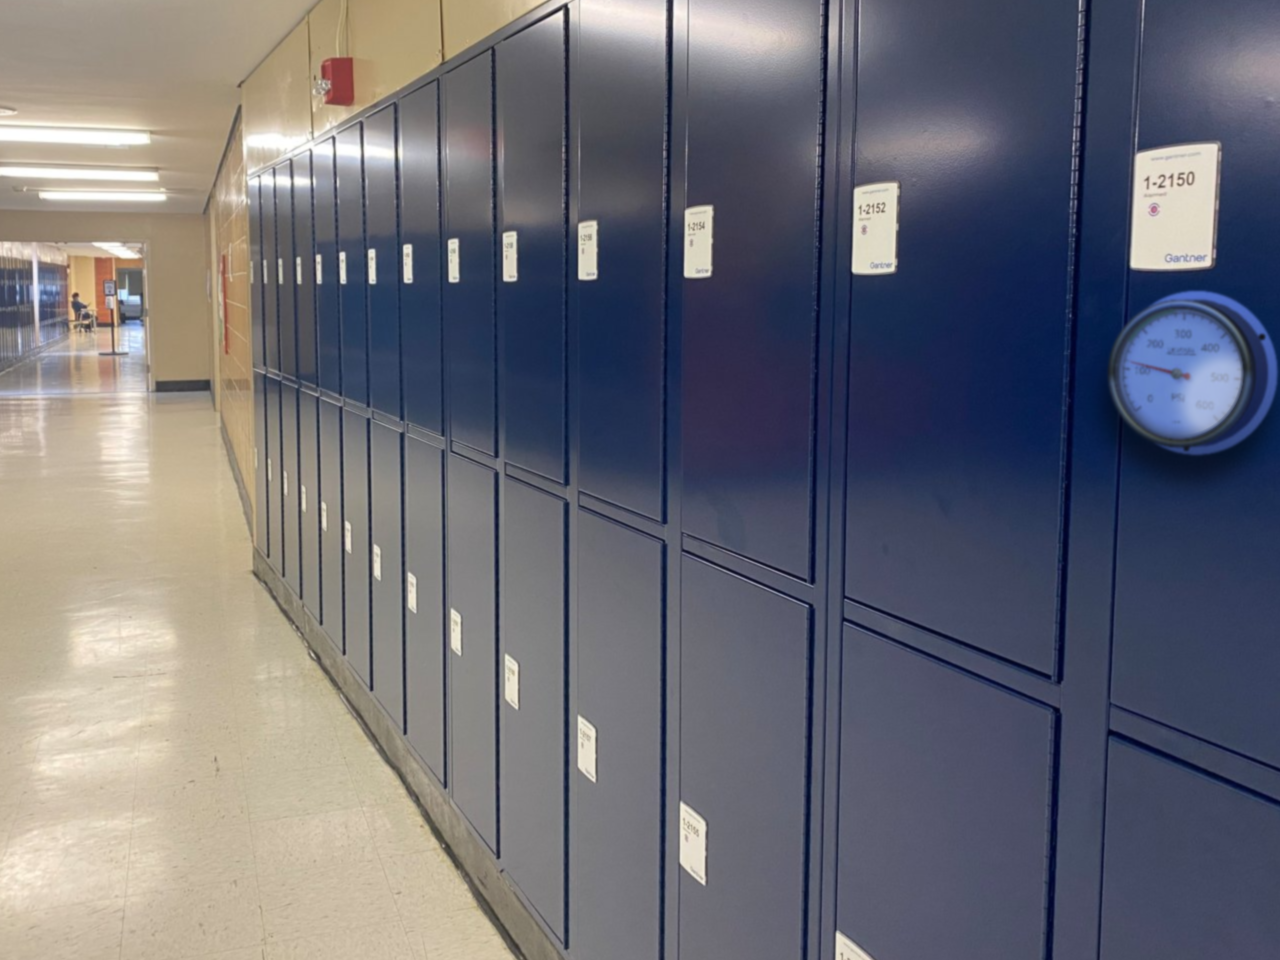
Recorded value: 120 (psi)
